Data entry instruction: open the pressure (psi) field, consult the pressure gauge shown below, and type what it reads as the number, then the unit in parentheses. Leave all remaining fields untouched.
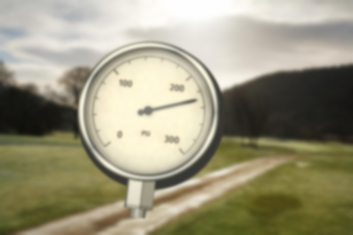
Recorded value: 230 (psi)
